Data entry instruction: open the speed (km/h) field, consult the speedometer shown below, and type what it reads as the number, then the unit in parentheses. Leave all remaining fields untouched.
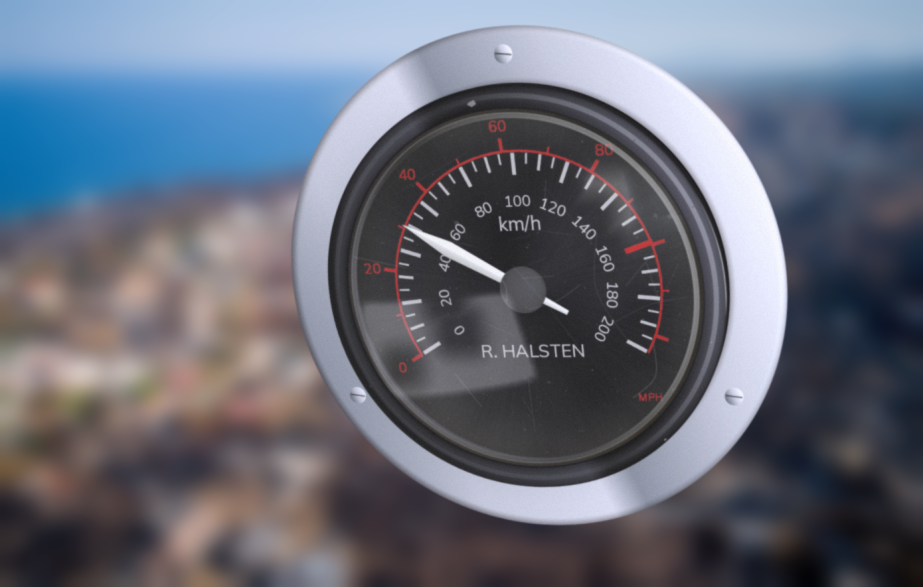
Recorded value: 50 (km/h)
